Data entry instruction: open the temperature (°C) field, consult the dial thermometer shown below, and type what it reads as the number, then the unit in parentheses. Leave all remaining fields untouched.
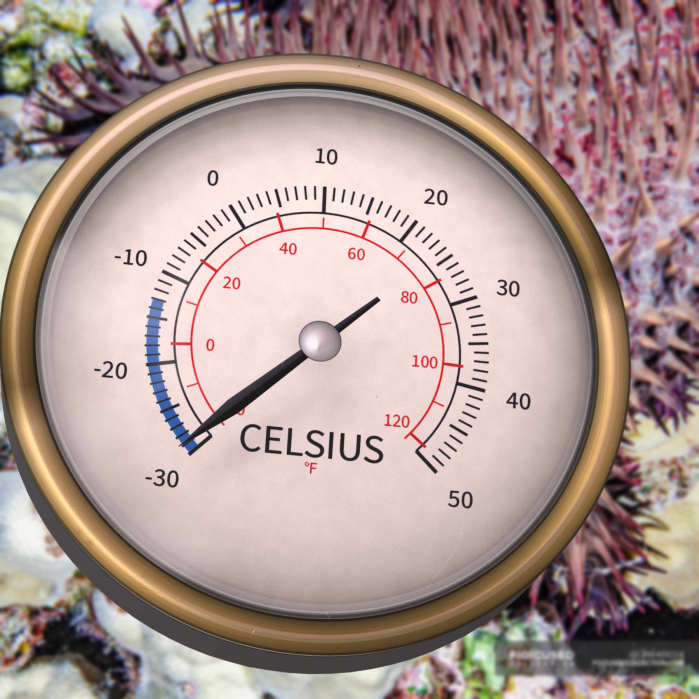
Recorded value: -29 (°C)
